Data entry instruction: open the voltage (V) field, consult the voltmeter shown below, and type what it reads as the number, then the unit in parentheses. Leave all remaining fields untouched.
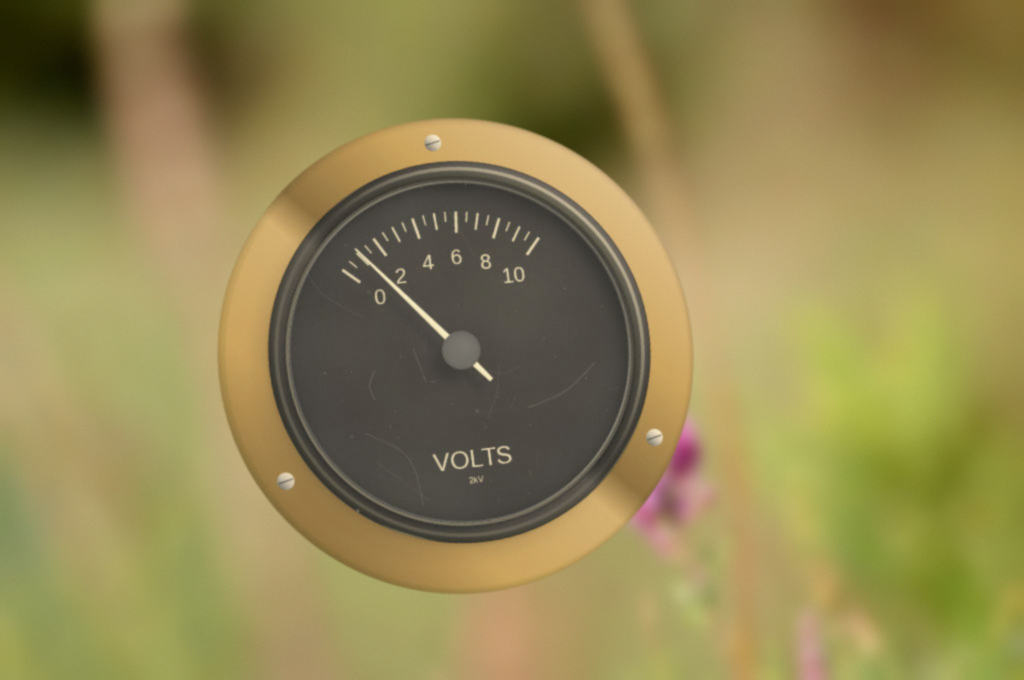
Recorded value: 1 (V)
